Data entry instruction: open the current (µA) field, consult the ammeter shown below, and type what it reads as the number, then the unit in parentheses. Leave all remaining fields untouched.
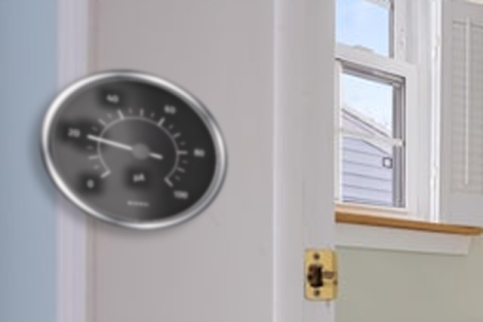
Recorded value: 20 (µA)
